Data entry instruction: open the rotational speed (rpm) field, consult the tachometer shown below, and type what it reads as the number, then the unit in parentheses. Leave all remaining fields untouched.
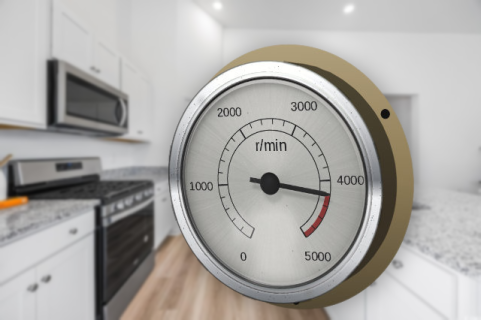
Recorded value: 4200 (rpm)
